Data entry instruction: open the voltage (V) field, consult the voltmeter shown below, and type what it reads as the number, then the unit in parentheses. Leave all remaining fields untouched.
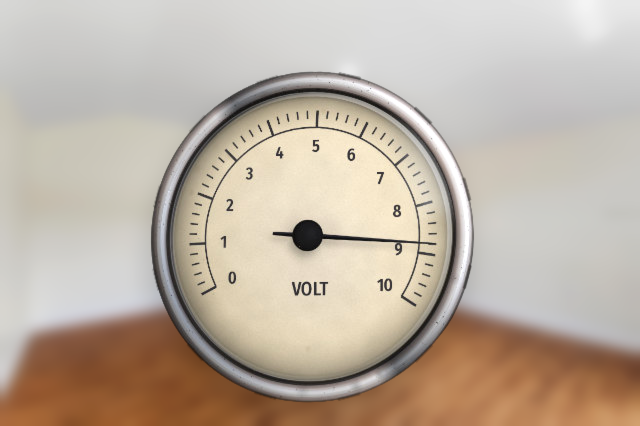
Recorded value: 8.8 (V)
